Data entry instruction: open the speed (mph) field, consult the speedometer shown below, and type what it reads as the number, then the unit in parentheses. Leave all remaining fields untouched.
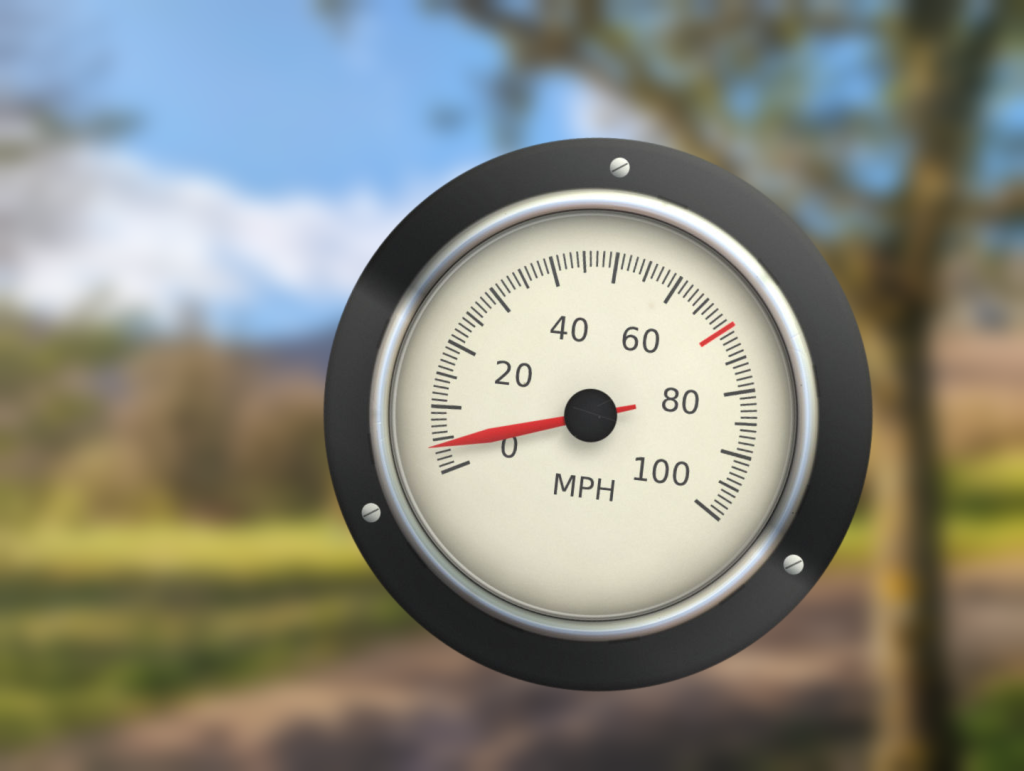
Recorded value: 4 (mph)
